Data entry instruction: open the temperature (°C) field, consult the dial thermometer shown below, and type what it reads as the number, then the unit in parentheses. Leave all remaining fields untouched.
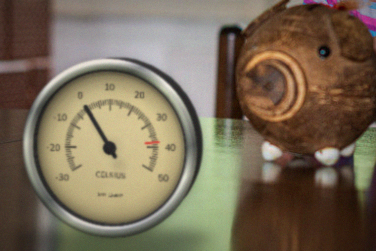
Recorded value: 0 (°C)
